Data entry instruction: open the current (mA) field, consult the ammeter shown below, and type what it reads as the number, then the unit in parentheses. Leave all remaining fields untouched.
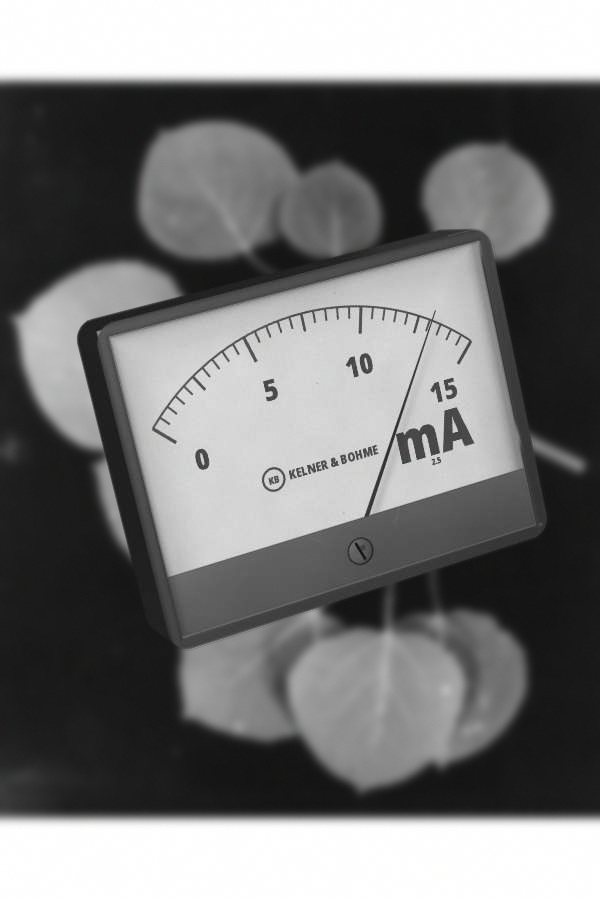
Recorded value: 13 (mA)
